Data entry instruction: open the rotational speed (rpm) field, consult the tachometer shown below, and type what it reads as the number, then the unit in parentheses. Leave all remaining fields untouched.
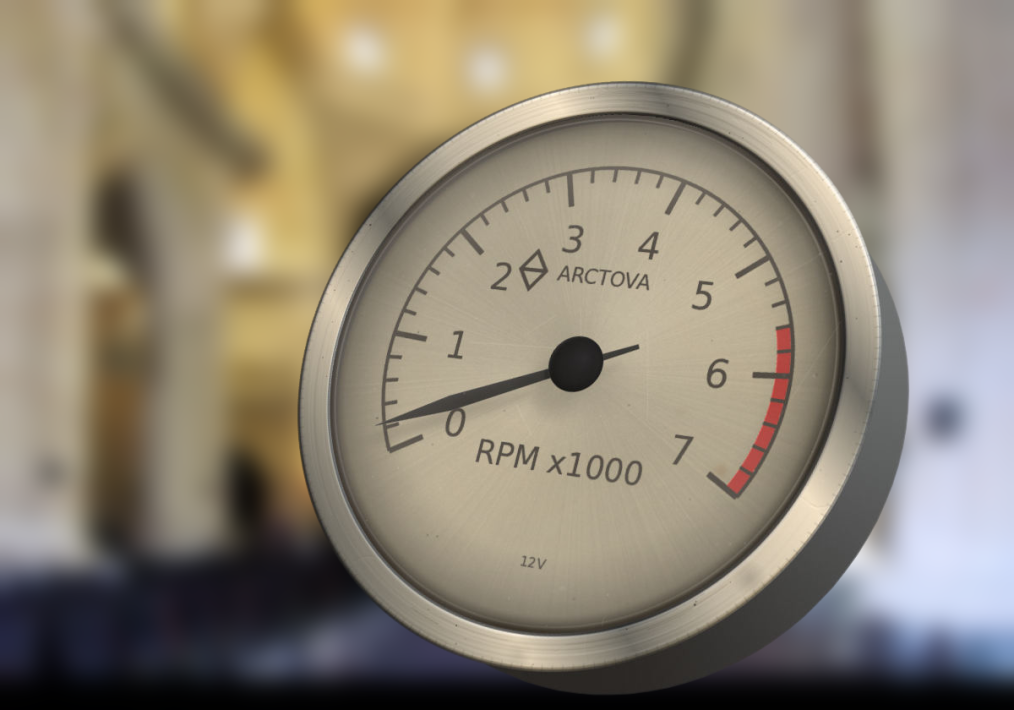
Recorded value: 200 (rpm)
